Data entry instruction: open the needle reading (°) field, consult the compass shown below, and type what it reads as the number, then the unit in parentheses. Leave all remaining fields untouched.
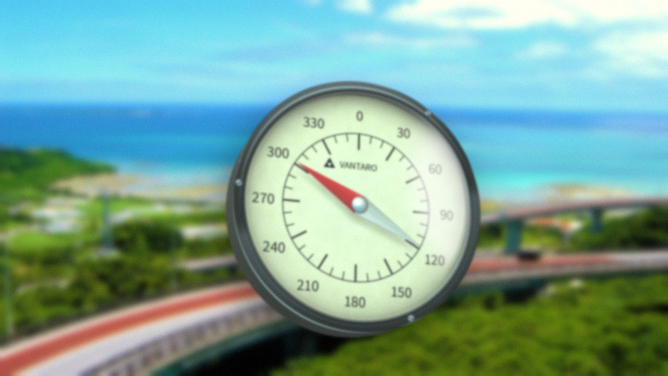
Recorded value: 300 (°)
